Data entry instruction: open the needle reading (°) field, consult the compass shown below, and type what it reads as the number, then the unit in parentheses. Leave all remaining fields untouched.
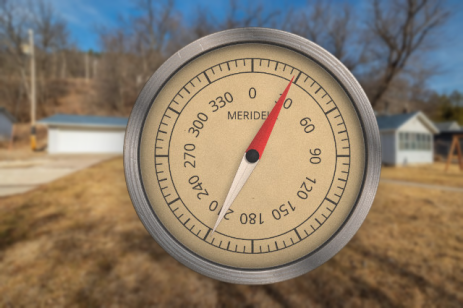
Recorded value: 27.5 (°)
